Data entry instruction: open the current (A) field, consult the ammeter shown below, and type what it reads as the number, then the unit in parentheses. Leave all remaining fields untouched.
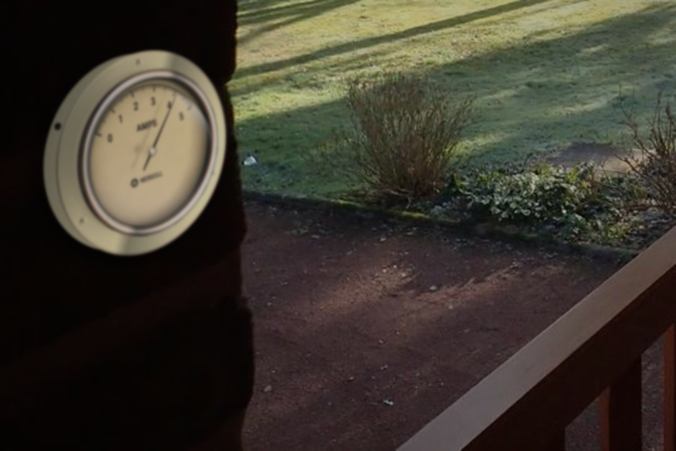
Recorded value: 4 (A)
